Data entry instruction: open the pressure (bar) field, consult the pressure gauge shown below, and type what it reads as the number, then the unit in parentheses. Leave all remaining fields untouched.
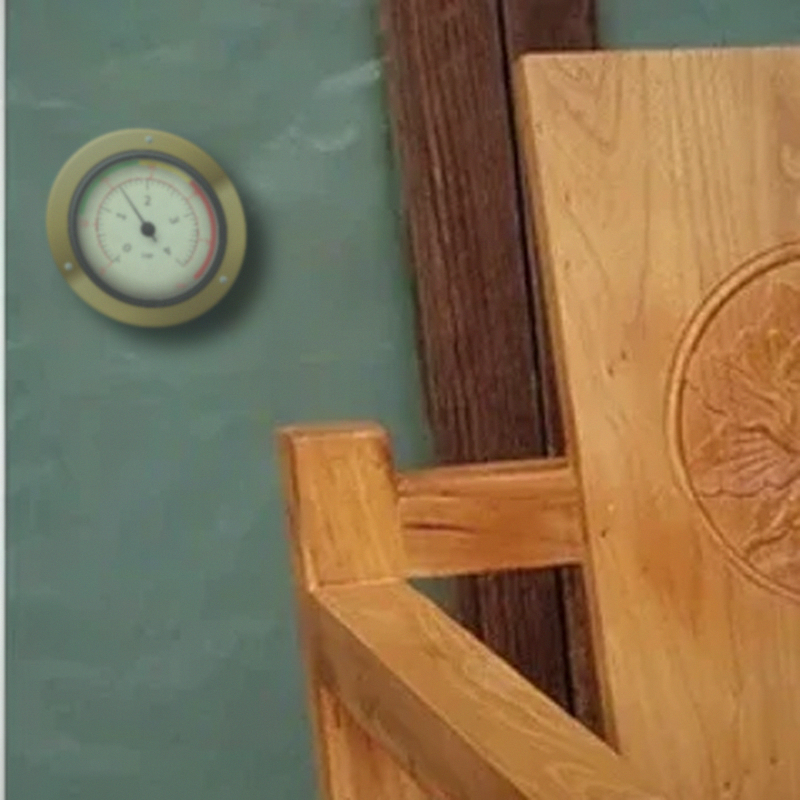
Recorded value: 1.5 (bar)
